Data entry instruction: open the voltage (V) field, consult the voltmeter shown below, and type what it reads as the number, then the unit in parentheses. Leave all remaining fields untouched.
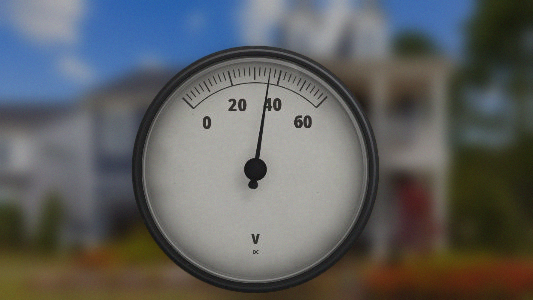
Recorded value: 36 (V)
